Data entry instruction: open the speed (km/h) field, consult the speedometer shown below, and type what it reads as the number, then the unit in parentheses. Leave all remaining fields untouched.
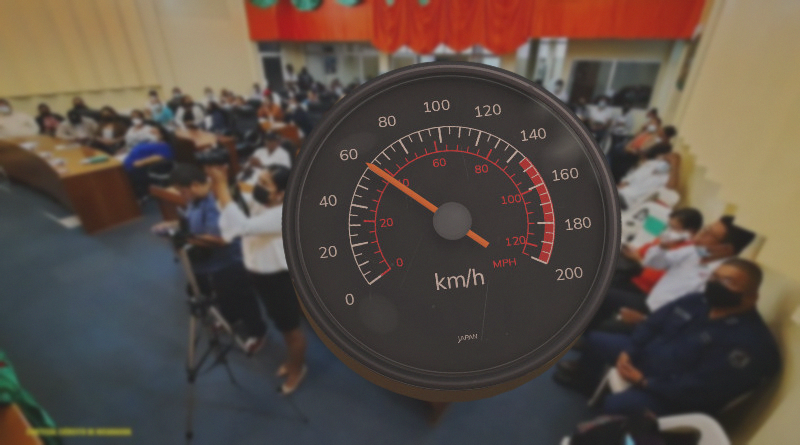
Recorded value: 60 (km/h)
